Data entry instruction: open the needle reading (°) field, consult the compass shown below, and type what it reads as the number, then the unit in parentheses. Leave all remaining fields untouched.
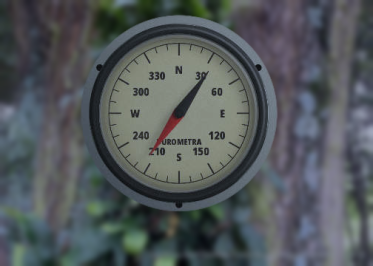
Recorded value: 215 (°)
